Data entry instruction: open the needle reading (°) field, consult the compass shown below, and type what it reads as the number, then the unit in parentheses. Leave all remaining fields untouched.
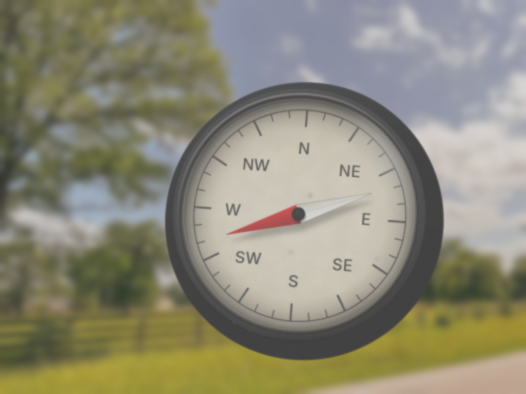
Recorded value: 250 (°)
